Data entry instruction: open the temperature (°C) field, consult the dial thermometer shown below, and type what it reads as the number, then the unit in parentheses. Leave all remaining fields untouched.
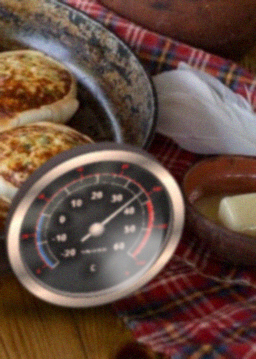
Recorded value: 35 (°C)
